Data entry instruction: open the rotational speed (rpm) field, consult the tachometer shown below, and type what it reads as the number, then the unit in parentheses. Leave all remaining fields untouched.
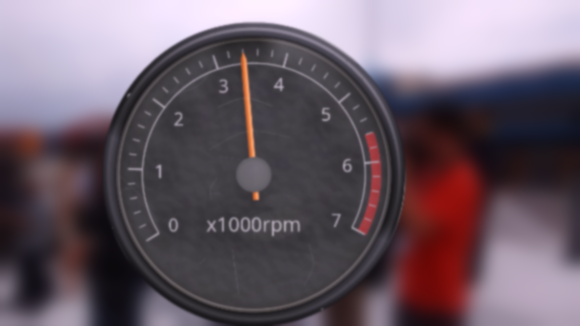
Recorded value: 3400 (rpm)
